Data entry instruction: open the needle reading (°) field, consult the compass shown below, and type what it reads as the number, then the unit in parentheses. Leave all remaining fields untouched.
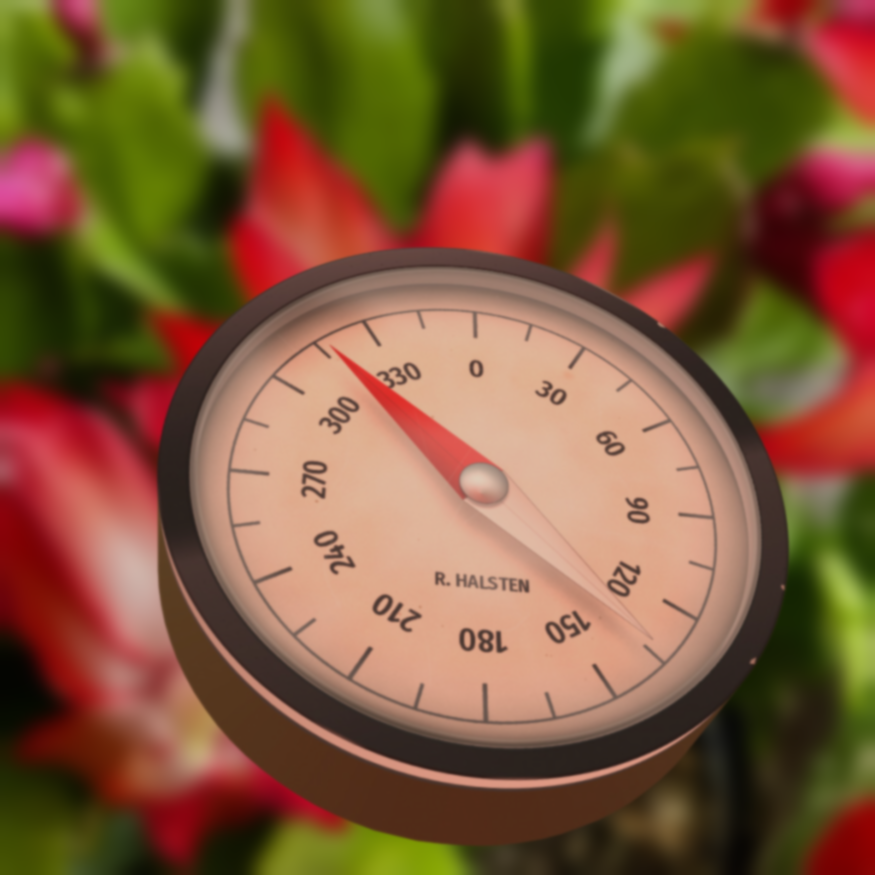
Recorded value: 315 (°)
